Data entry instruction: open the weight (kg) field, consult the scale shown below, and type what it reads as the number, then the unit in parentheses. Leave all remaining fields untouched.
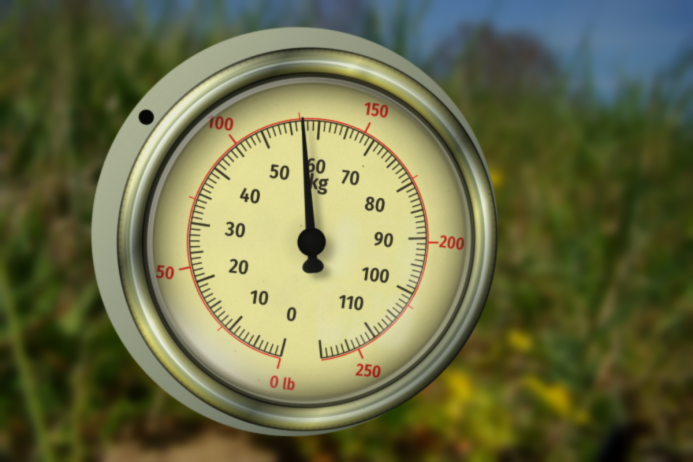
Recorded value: 57 (kg)
